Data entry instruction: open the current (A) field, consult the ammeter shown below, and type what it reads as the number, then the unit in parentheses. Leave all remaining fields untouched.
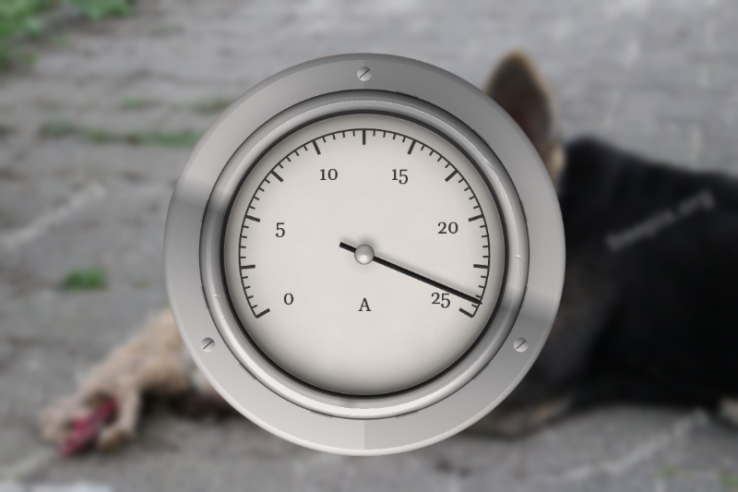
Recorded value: 24.25 (A)
